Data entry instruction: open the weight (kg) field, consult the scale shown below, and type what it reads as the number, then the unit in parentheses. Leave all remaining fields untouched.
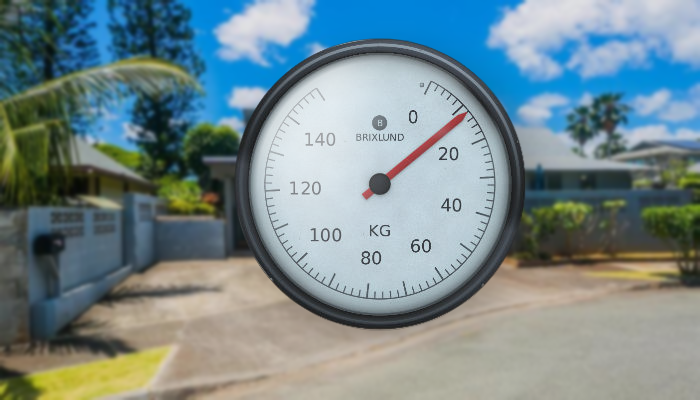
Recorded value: 12 (kg)
